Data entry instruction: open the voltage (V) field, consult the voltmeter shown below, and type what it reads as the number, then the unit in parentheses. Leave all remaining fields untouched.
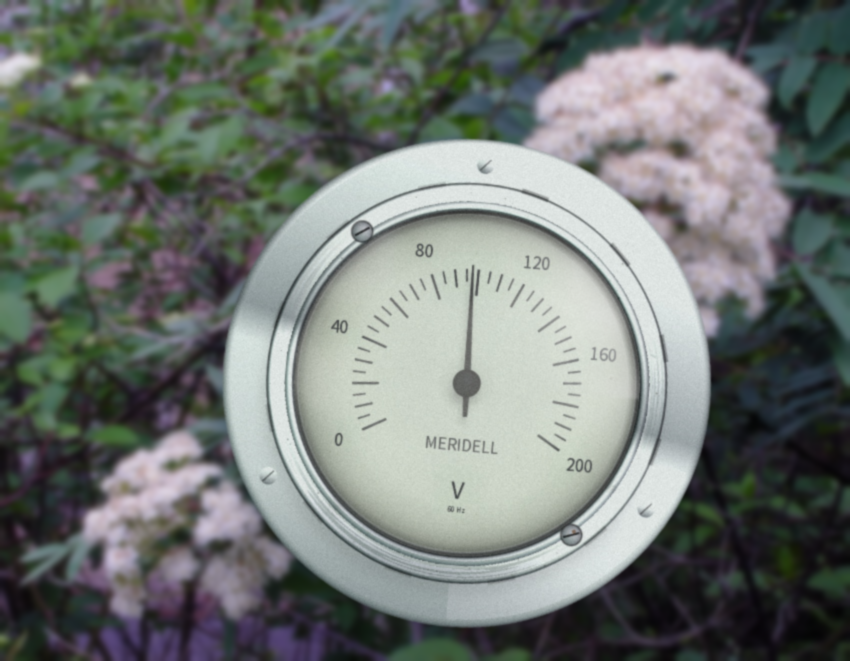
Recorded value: 97.5 (V)
